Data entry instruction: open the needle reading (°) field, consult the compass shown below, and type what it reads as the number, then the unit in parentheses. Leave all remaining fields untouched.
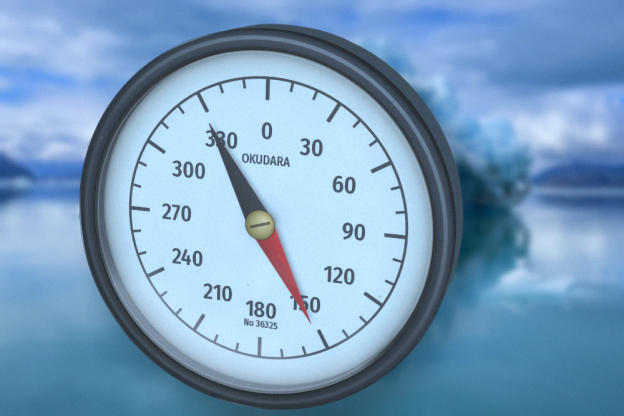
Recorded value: 150 (°)
